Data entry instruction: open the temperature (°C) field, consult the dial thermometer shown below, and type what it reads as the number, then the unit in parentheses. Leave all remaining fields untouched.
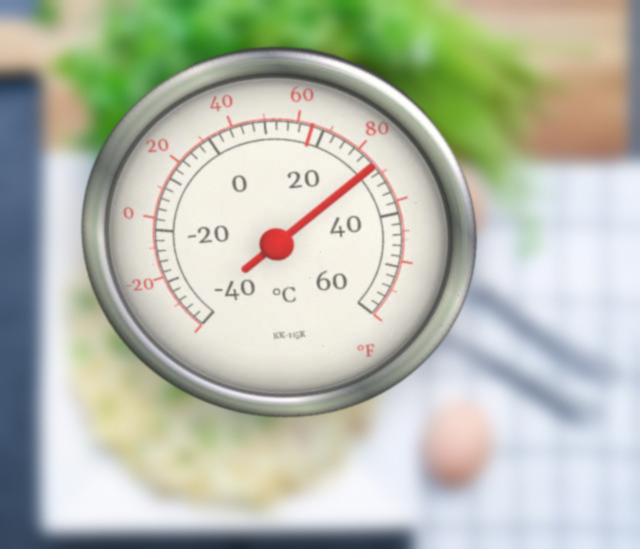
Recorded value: 30 (°C)
